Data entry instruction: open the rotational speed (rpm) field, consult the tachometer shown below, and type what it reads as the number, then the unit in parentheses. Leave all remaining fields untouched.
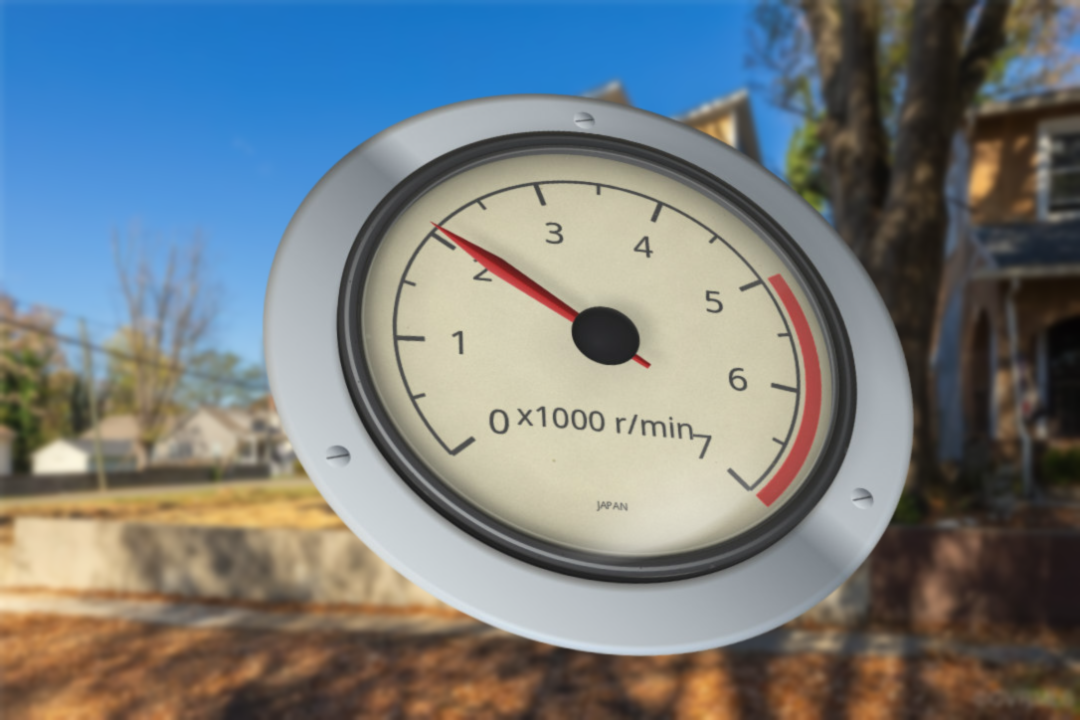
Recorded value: 2000 (rpm)
